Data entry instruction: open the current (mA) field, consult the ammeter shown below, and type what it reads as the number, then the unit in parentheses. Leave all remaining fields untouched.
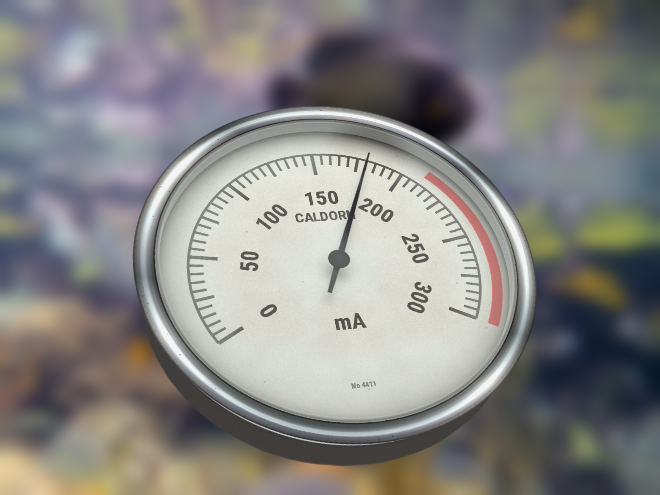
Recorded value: 180 (mA)
